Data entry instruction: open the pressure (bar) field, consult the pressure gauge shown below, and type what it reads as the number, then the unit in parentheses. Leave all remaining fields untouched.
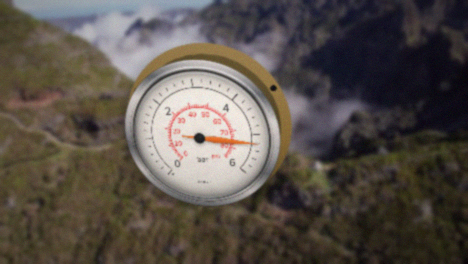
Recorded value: 5.2 (bar)
